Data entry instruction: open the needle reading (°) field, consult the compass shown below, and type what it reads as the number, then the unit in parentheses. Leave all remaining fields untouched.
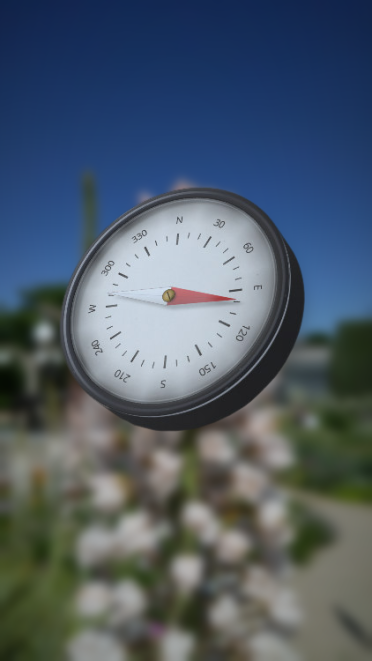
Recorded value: 100 (°)
